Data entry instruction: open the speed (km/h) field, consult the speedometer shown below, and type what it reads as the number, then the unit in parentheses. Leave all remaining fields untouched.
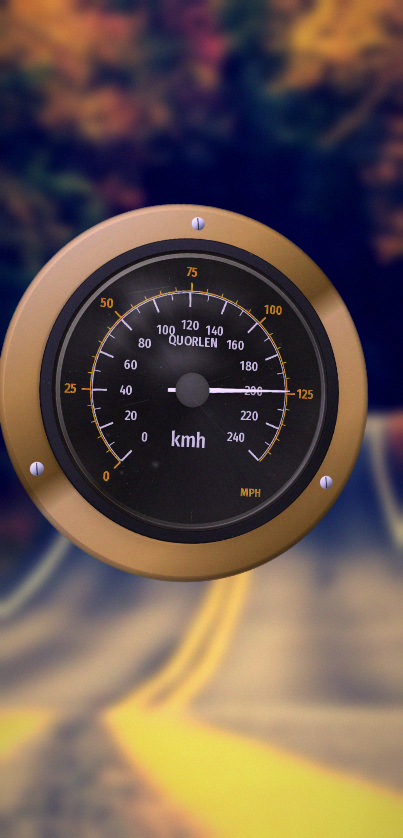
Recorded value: 200 (km/h)
